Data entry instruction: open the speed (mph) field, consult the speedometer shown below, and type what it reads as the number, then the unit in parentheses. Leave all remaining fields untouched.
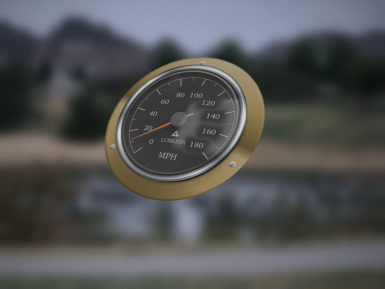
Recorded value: 10 (mph)
